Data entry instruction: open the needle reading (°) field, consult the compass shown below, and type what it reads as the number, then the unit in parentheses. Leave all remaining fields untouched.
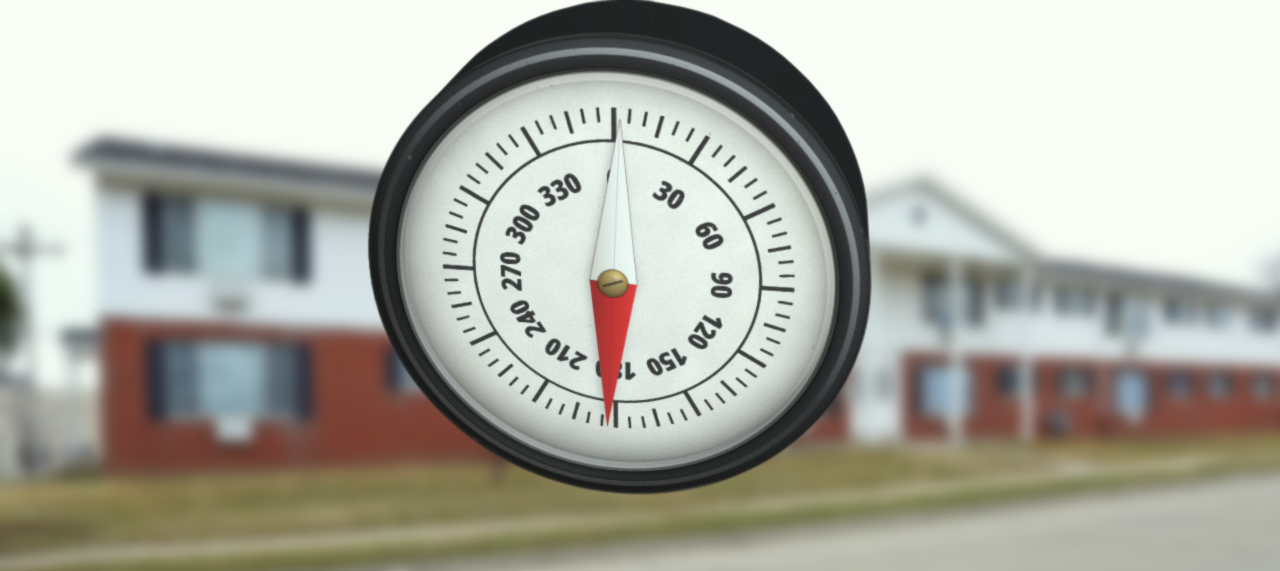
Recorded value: 182.5 (°)
